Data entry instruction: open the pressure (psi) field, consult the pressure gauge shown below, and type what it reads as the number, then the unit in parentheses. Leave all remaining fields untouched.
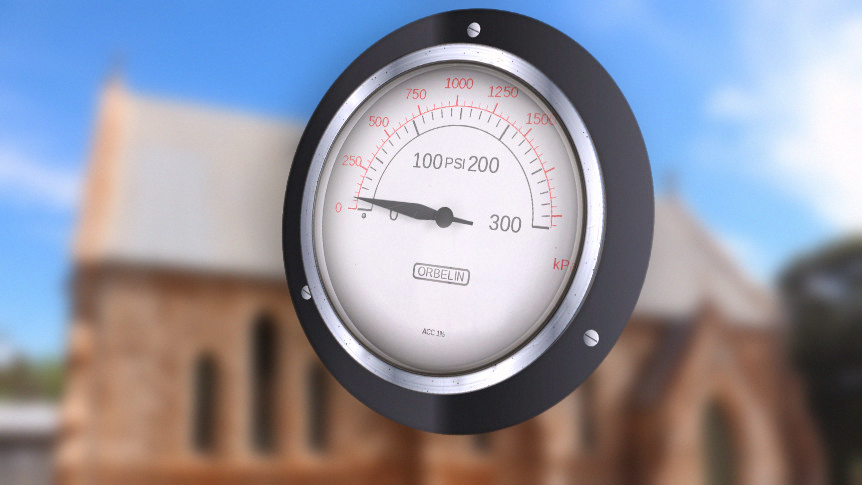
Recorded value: 10 (psi)
